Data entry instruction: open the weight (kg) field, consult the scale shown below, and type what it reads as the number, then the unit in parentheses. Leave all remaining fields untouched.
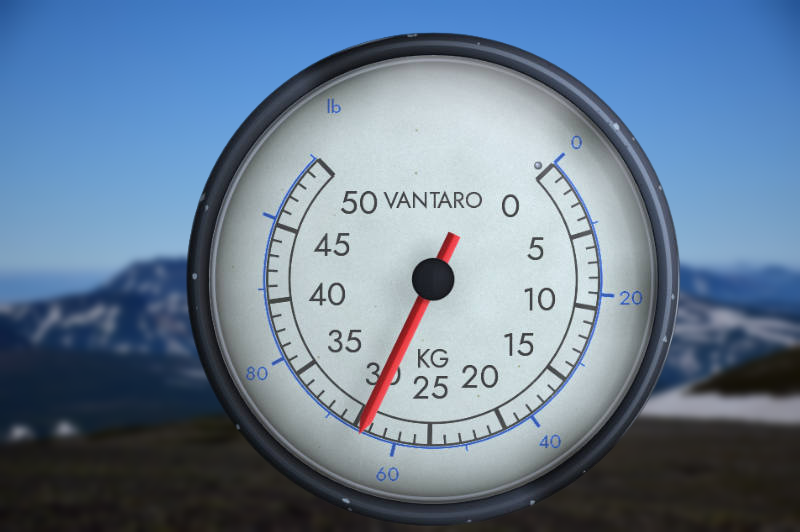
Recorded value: 29.5 (kg)
